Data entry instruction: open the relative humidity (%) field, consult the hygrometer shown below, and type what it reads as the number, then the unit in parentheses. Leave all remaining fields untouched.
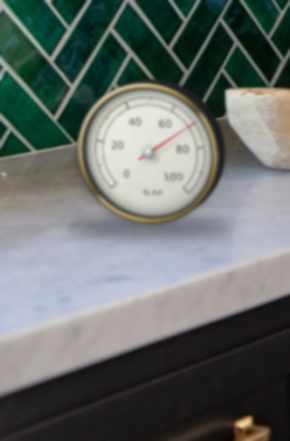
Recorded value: 70 (%)
